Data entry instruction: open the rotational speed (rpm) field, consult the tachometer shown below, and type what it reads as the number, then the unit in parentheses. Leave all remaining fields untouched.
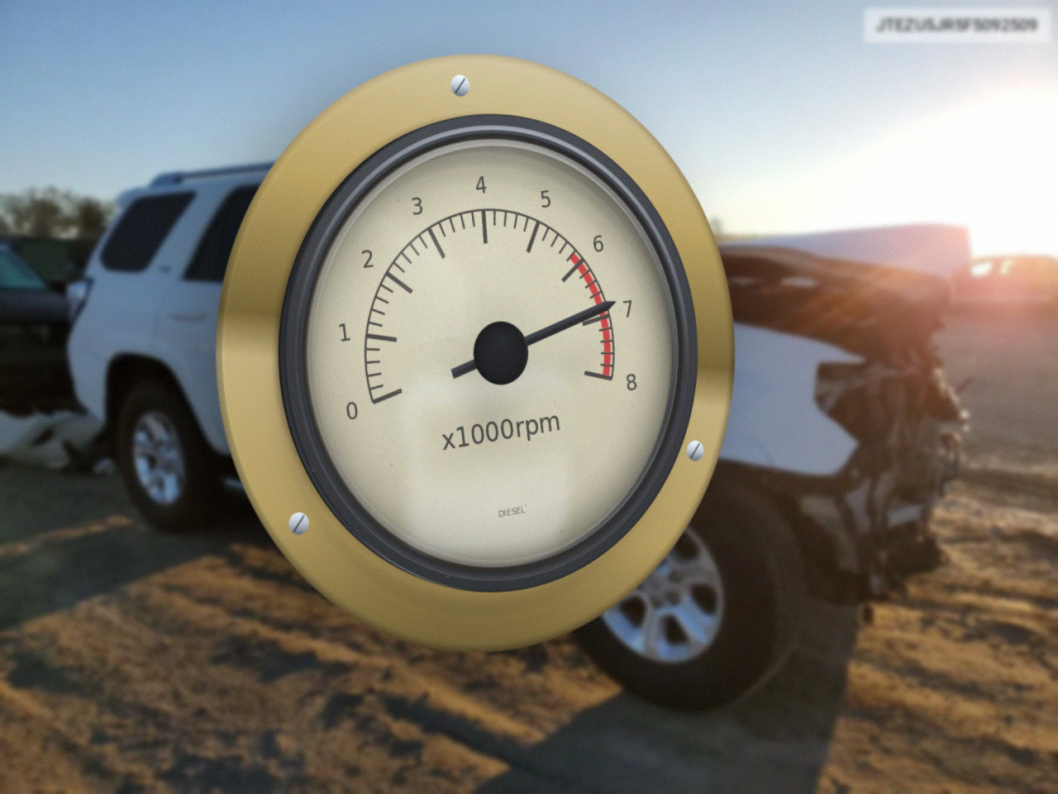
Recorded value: 6800 (rpm)
